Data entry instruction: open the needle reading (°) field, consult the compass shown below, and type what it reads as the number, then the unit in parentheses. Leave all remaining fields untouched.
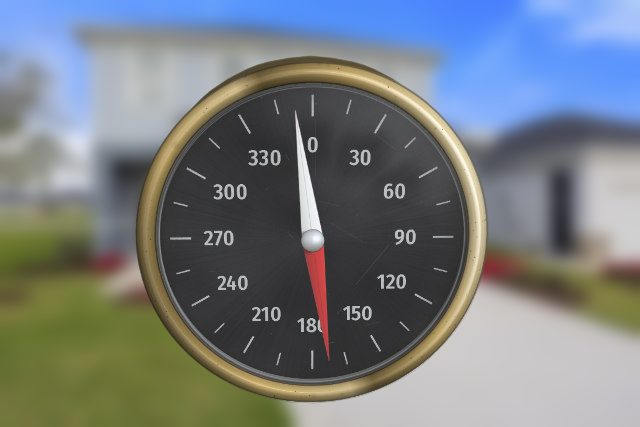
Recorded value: 172.5 (°)
